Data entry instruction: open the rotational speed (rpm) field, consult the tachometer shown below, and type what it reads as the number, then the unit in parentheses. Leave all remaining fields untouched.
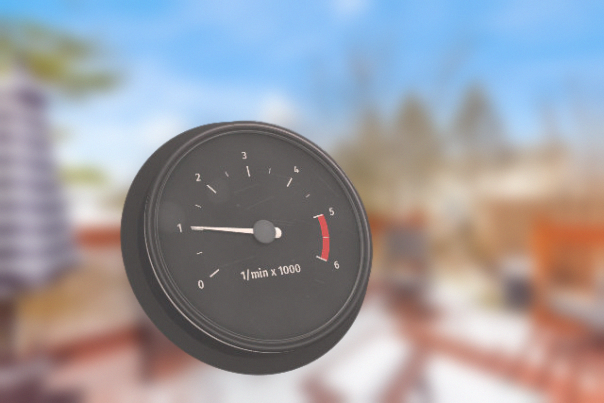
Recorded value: 1000 (rpm)
